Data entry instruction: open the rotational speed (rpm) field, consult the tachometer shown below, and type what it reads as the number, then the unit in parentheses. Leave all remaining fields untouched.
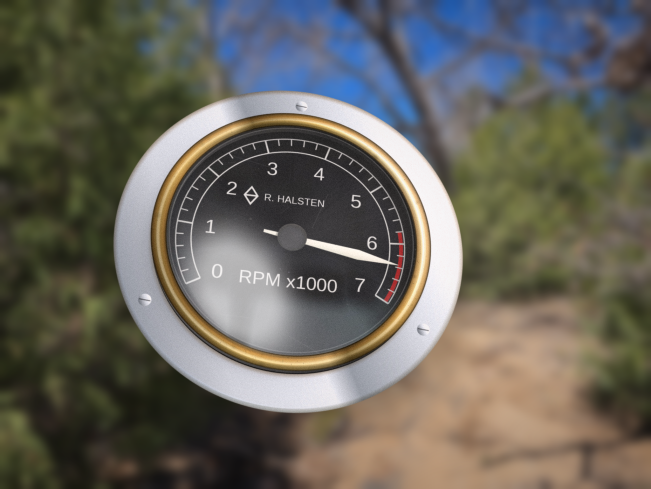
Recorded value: 6400 (rpm)
